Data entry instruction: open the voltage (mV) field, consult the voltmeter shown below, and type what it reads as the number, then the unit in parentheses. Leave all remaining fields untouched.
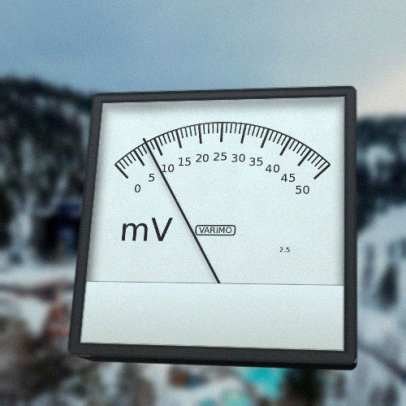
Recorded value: 8 (mV)
